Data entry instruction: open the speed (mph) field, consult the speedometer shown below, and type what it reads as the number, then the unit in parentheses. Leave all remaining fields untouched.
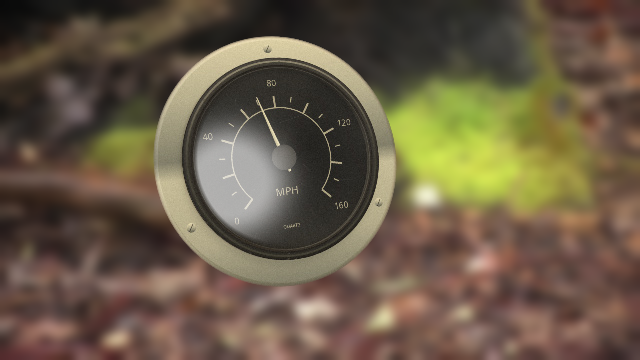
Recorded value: 70 (mph)
